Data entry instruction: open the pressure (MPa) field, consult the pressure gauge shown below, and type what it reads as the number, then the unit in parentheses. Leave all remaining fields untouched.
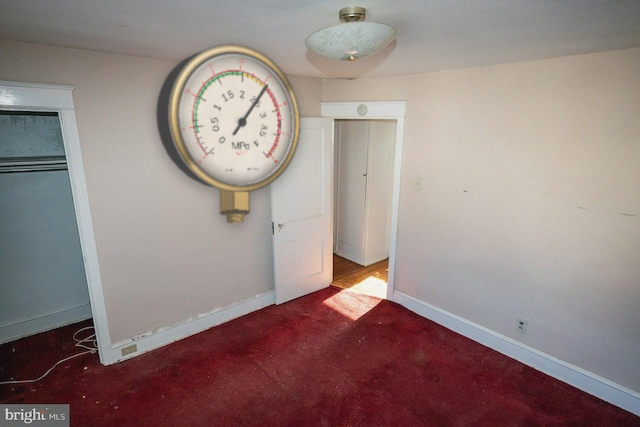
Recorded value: 2.5 (MPa)
